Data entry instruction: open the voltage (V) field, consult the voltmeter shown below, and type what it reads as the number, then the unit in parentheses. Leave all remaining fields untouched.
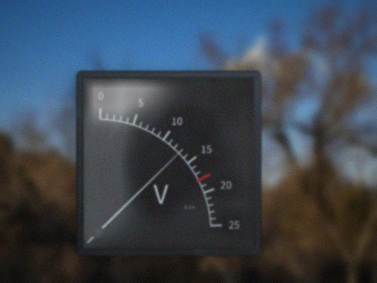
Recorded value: 13 (V)
